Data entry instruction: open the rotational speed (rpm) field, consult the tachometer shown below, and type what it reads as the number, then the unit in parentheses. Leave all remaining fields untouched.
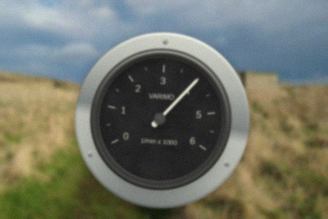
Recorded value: 4000 (rpm)
